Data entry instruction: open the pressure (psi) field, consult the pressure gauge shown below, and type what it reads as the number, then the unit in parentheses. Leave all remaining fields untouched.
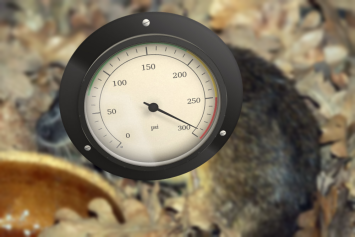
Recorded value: 290 (psi)
